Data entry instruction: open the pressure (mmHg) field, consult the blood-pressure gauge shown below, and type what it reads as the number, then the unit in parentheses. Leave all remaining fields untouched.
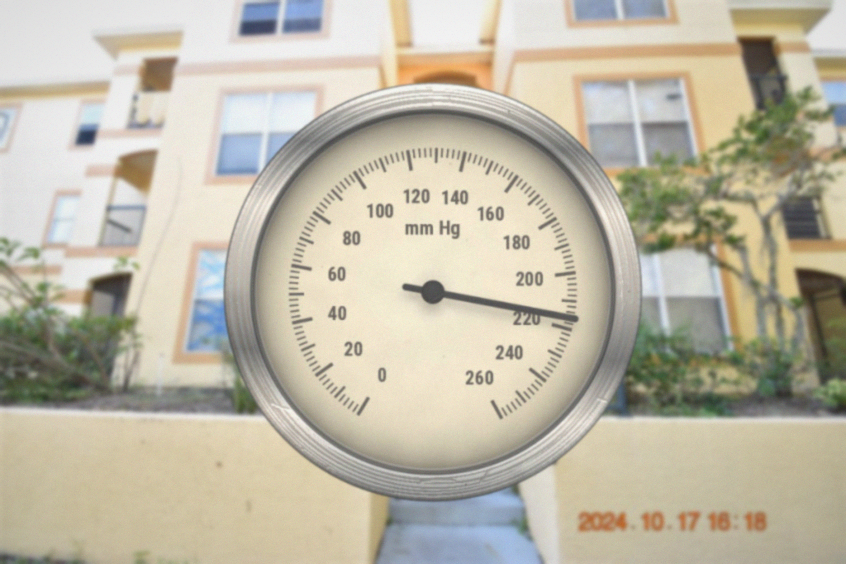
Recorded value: 216 (mmHg)
